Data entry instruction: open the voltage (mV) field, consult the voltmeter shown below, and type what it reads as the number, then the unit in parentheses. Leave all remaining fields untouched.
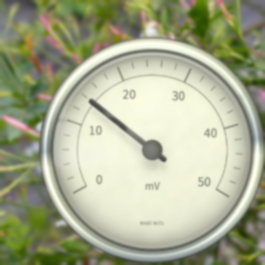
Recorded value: 14 (mV)
